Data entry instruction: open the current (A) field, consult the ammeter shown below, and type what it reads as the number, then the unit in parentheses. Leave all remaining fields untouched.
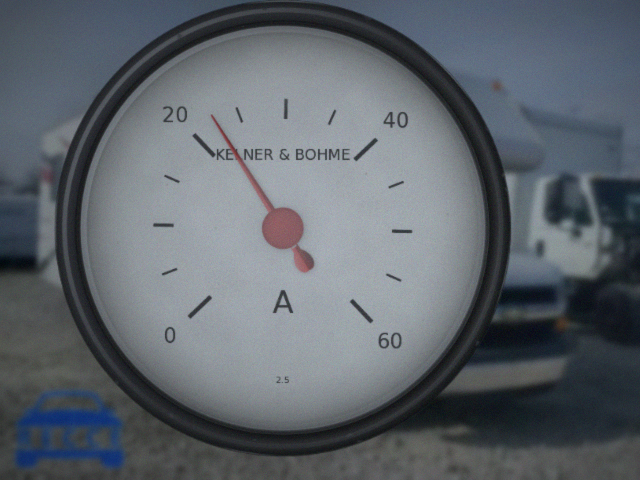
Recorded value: 22.5 (A)
